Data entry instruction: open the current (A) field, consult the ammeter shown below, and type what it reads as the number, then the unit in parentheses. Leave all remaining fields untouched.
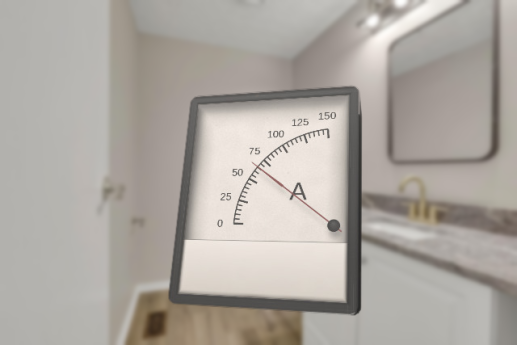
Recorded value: 65 (A)
